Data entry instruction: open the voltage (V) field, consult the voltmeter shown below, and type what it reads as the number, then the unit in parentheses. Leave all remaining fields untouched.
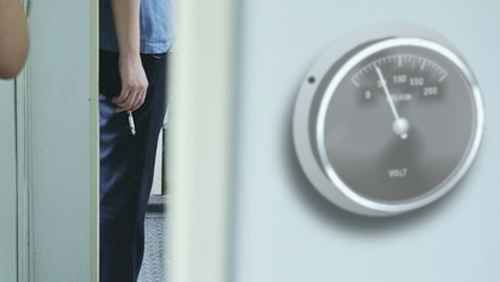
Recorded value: 50 (V)
